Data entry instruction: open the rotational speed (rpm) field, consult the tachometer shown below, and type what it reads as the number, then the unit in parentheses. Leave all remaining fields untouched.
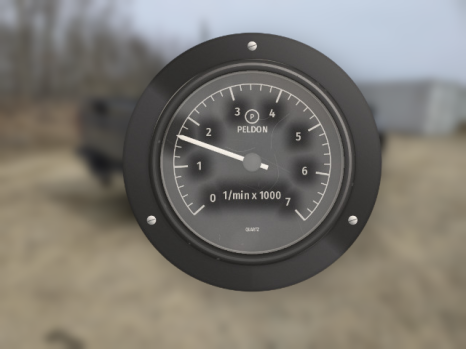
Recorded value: 1600 (rpm)
